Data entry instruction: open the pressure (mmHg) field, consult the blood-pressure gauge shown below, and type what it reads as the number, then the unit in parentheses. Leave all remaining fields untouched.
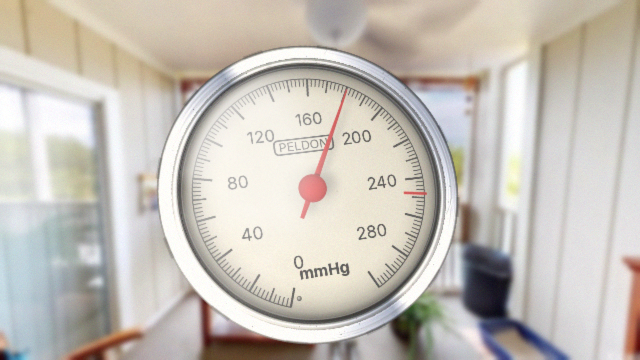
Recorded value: 180 (mmHg)
